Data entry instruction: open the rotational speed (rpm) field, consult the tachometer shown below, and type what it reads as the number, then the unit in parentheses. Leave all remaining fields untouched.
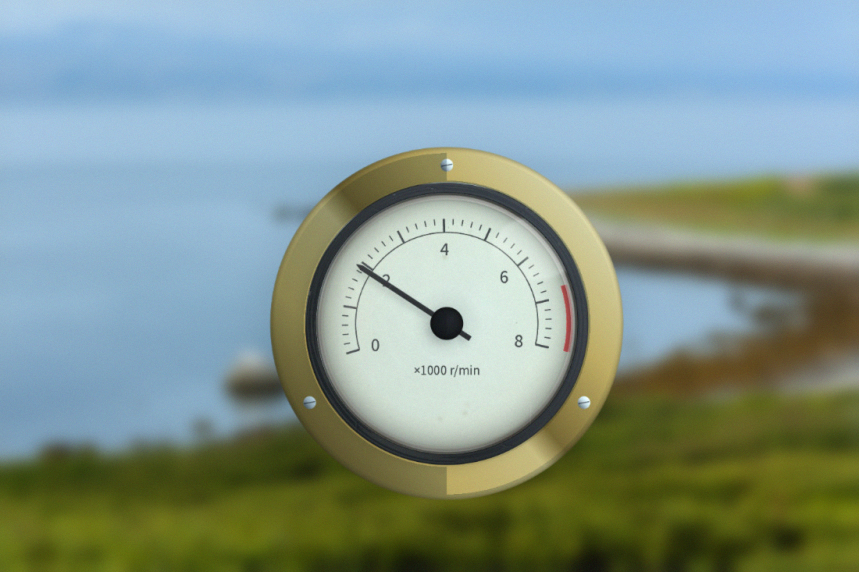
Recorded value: 1900 (rpm)
